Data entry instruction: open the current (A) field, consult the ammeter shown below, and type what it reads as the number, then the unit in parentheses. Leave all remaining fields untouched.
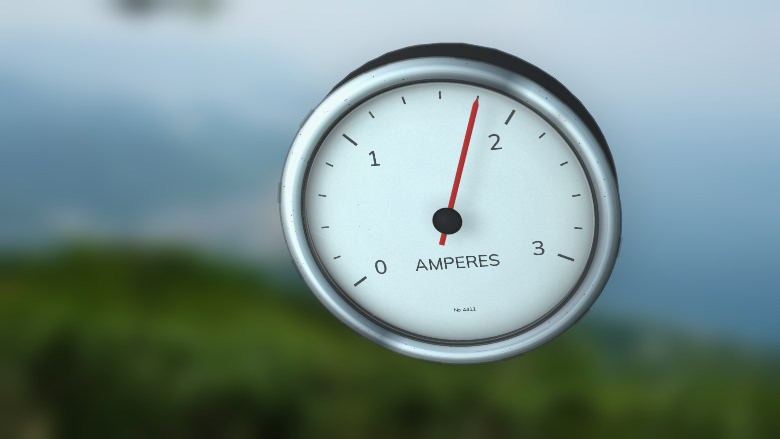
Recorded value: 1.8 (A)
